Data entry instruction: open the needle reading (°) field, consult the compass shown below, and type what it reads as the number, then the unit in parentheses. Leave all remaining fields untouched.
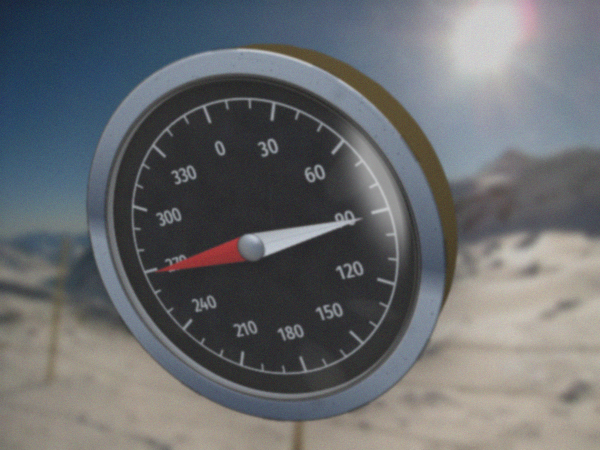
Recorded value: 270 (°)
